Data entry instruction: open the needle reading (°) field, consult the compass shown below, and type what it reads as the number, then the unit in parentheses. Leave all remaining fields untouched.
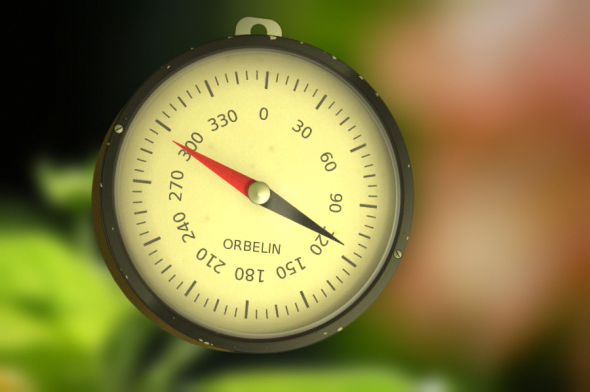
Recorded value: 295 (°)
